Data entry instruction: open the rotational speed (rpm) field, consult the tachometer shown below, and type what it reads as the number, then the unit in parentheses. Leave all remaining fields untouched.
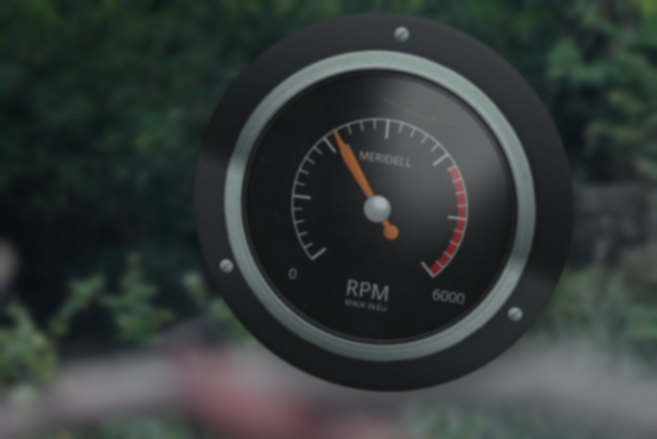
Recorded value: 2200 (rpm)
